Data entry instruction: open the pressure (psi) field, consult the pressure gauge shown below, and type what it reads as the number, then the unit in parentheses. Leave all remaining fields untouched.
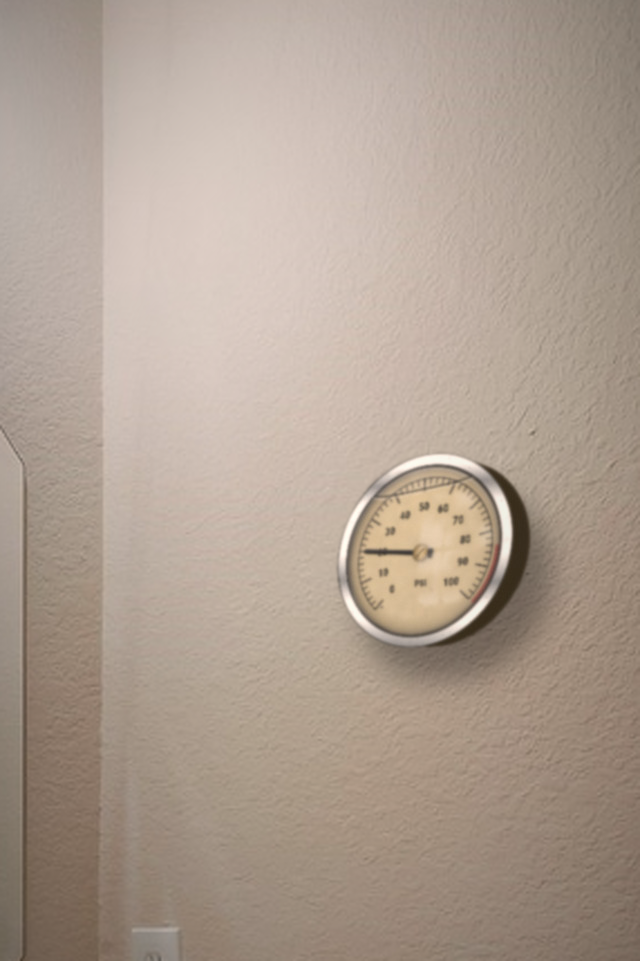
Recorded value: 20 (psi)
